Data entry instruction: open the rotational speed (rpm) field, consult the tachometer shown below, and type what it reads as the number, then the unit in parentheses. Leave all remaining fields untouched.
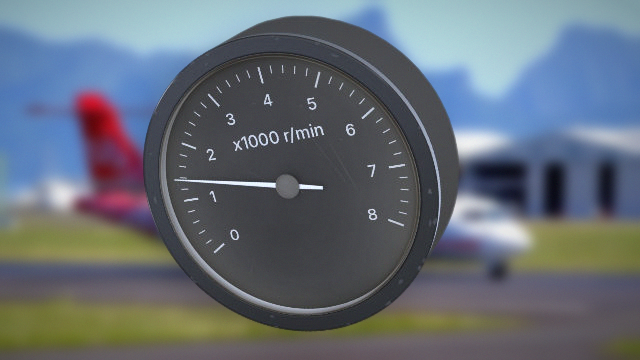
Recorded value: 1400 (rpm)
